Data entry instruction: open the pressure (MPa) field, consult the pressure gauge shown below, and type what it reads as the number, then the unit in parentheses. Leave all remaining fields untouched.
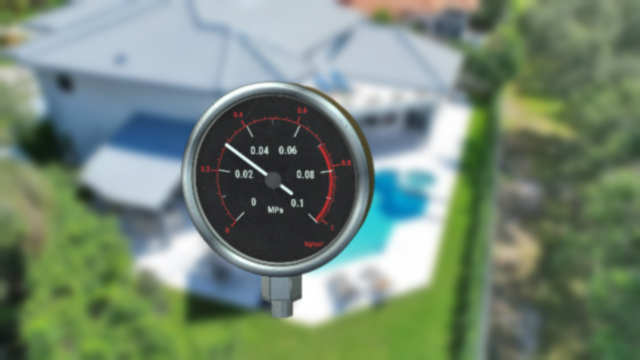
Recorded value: 0.03 (MPa)
